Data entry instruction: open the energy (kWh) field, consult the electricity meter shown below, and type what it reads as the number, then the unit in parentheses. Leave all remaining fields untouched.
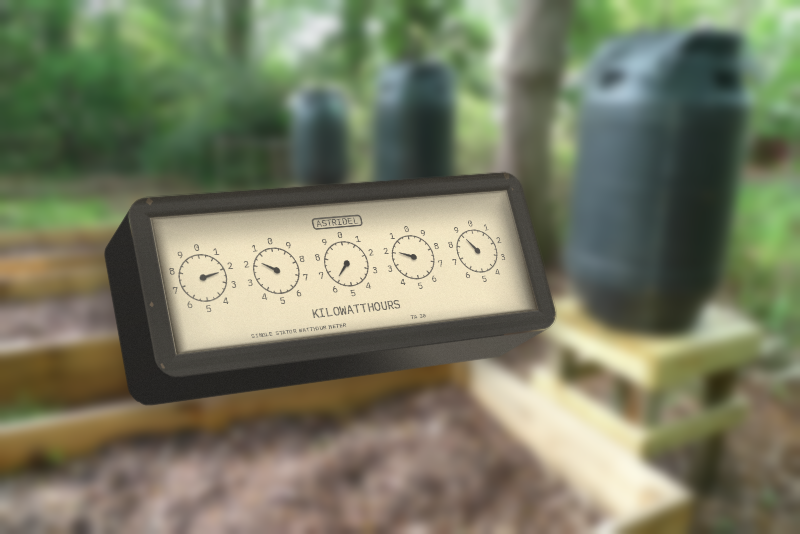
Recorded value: 21619 (kWh)
